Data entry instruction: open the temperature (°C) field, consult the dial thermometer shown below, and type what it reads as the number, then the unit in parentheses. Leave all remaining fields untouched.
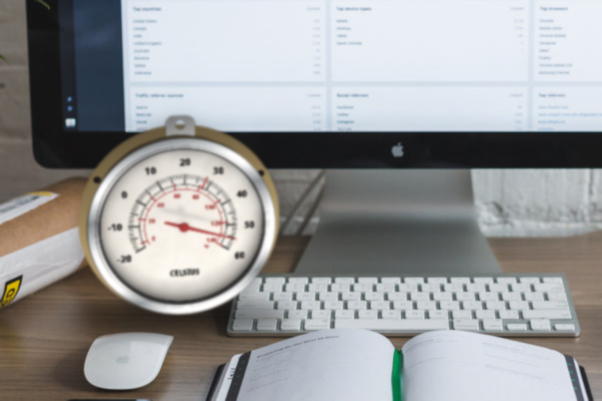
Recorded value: 55 (°C)
